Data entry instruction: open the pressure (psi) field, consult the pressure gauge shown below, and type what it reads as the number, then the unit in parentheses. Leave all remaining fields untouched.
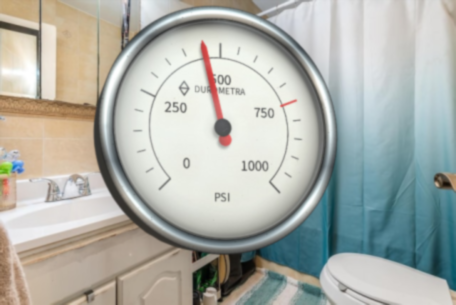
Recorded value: 450 (psi)
